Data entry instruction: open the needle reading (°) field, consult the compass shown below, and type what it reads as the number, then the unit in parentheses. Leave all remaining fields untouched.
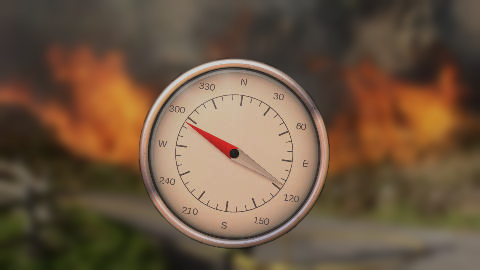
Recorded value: 295 (°)
